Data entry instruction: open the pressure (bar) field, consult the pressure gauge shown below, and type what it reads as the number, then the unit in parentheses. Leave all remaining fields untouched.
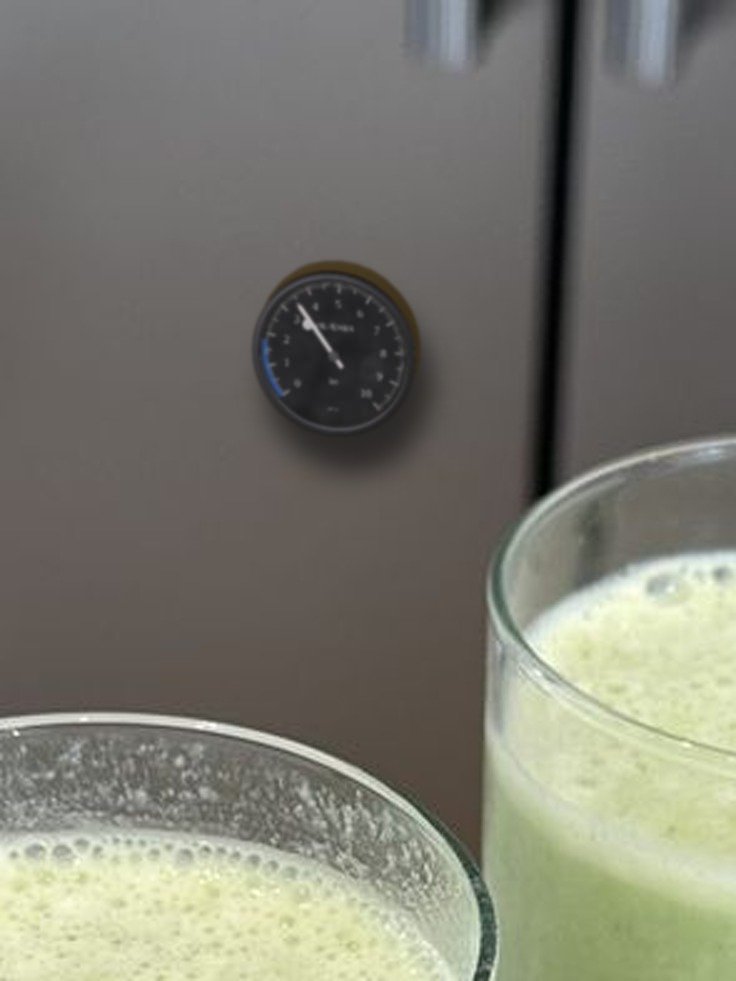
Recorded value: 3.5 (bar)
